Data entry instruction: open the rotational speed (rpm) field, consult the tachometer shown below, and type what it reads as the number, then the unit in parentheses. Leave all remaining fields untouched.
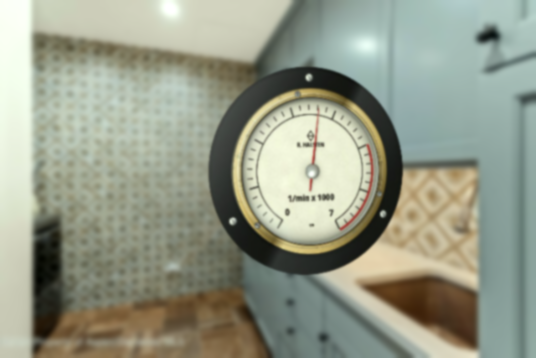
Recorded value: 3600 (rpm)
